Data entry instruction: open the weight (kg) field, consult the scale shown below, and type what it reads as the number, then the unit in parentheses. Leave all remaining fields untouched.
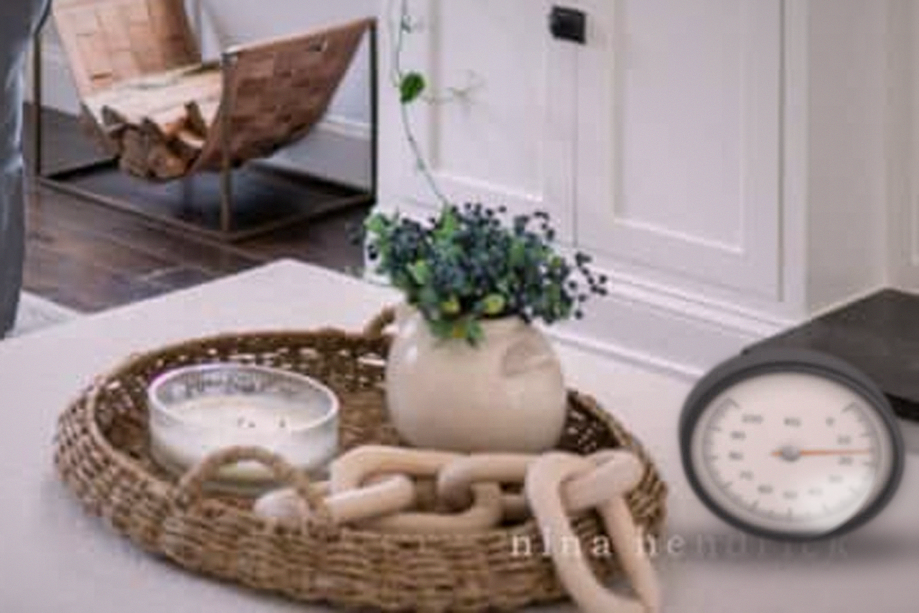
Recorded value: 15 (kg)
